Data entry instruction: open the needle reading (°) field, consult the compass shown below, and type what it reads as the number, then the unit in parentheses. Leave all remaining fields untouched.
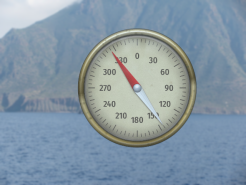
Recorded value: 325 (°)
